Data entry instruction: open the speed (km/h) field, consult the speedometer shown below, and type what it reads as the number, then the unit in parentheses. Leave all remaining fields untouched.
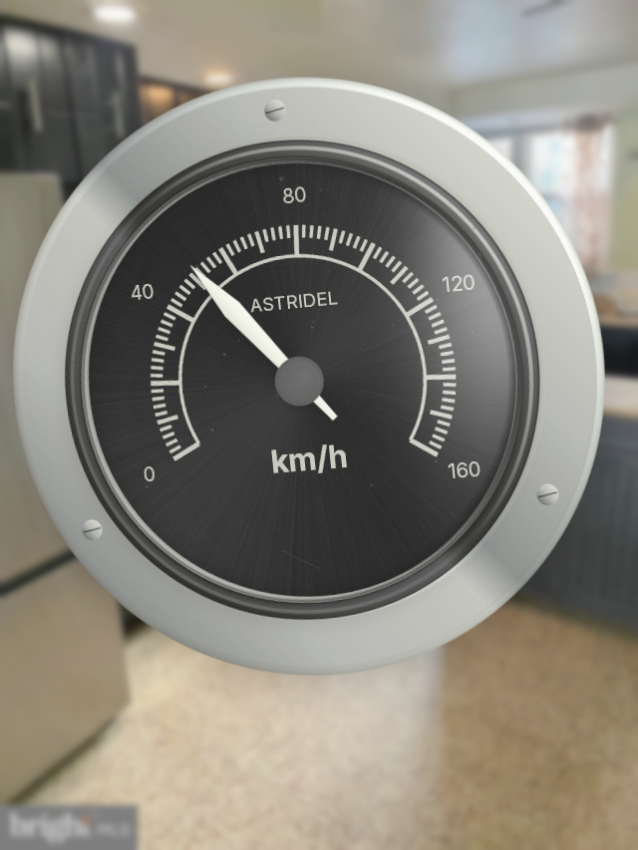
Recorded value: 52 (km/h)
